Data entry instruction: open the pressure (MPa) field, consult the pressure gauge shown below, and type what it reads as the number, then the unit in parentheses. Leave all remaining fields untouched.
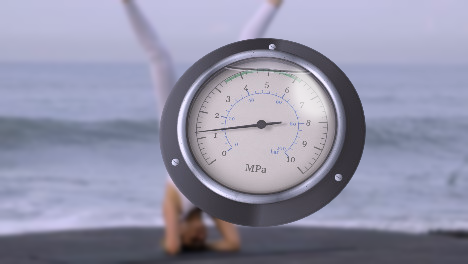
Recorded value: 1.2 (MPa)
